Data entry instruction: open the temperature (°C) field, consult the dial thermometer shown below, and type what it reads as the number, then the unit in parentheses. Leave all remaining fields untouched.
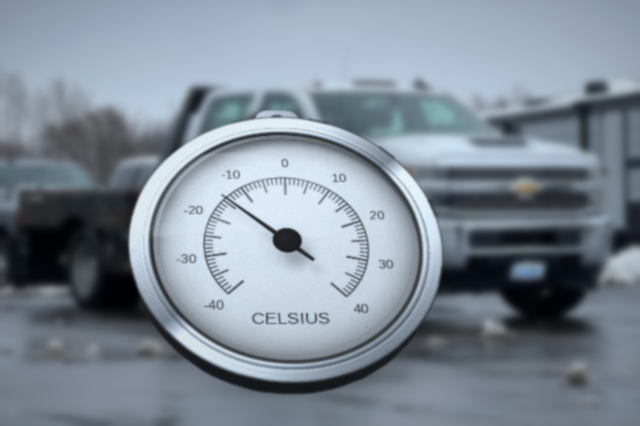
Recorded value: -15 (°C)
